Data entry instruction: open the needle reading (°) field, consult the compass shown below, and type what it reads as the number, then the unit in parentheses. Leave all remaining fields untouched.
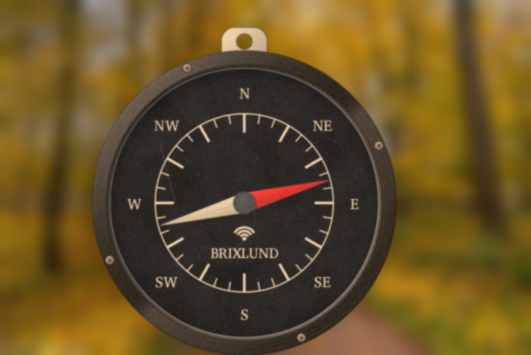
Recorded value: 75 (°)
